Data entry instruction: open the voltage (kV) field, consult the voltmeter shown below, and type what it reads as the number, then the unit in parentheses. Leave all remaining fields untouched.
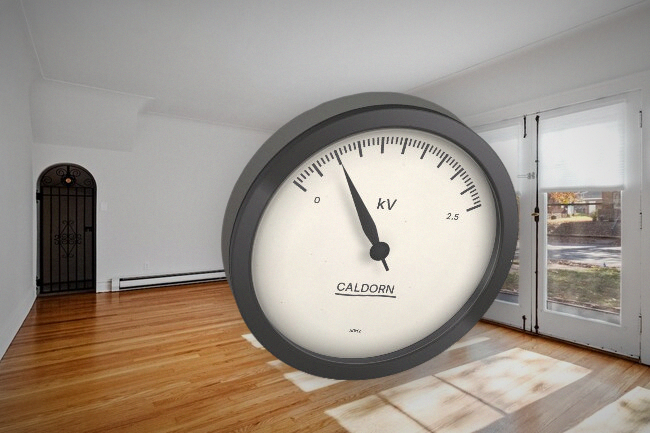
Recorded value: 0.5 (kV)
